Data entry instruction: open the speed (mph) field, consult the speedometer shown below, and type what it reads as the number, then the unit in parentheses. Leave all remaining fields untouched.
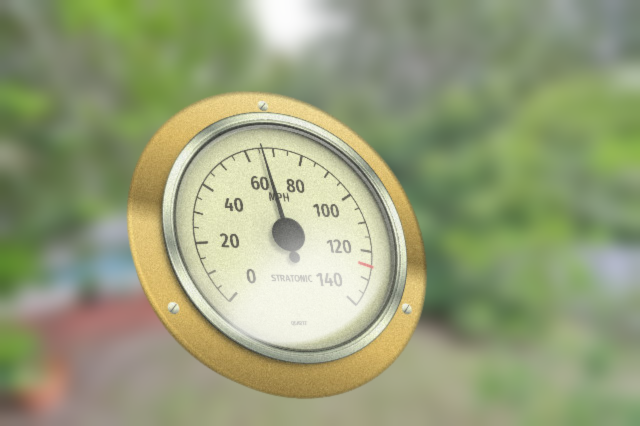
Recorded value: 65 (mph)
